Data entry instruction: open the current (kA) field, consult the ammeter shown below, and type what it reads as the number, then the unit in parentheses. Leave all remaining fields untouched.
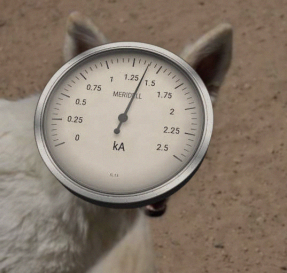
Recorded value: 1.4 (kA)
